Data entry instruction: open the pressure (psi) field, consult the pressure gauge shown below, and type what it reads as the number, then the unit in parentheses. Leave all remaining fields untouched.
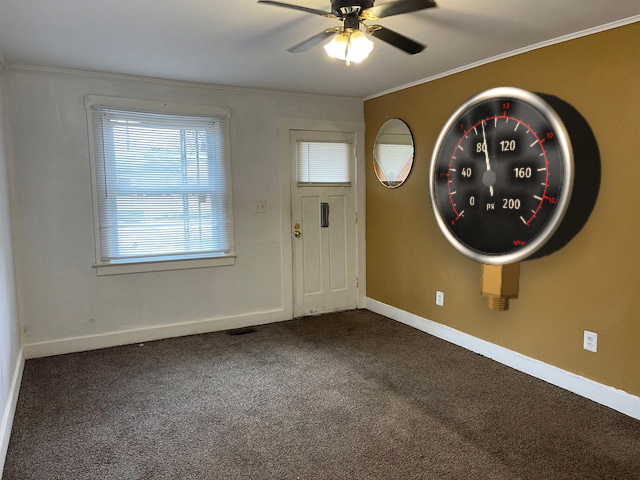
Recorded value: 90 (psi)
